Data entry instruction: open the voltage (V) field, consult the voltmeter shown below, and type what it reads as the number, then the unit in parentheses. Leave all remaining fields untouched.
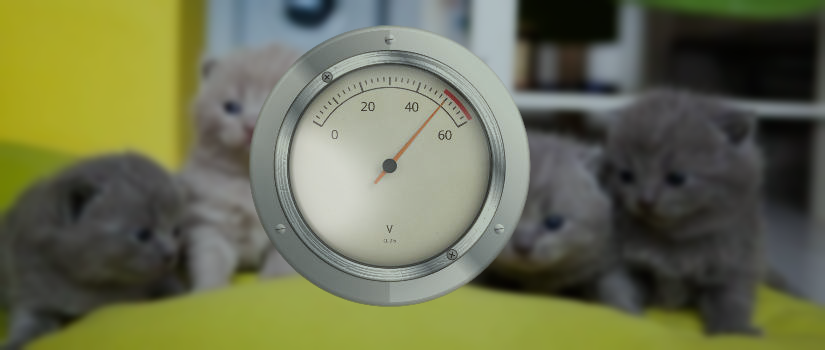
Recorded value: 50 (V)
